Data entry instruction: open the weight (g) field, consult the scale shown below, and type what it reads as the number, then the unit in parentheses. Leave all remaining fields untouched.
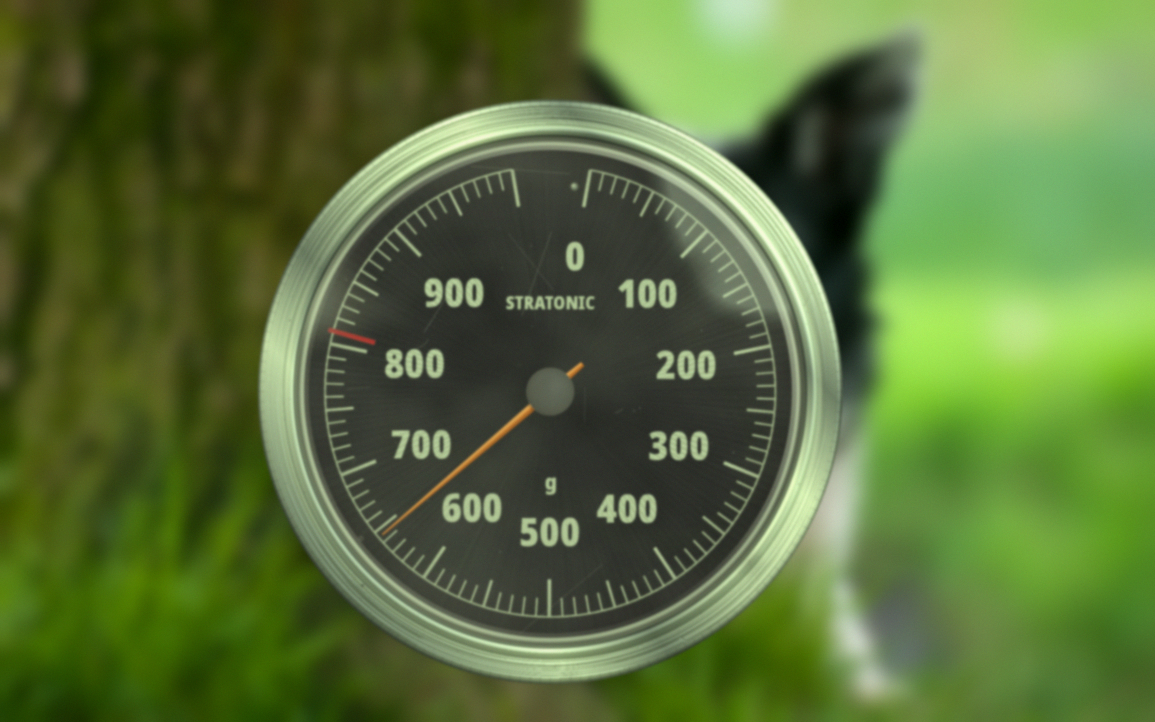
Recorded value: 645 (g)
